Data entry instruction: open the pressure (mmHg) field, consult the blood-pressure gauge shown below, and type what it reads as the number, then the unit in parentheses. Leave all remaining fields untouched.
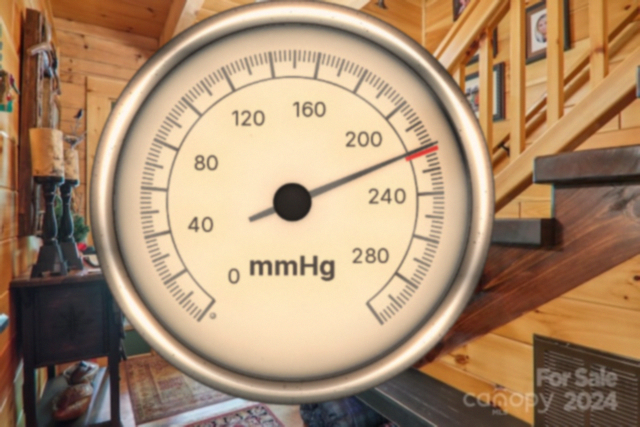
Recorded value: 220 (mmHg)
